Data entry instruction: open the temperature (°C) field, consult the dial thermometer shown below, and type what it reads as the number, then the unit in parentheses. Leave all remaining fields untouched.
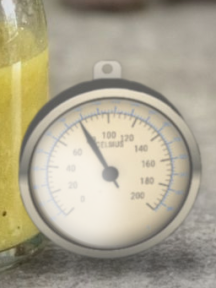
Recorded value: 80 (°C)
